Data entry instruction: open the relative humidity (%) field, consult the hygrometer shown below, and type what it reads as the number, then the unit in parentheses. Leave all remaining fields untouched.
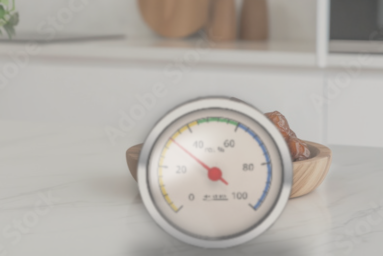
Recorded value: 32 (%)
